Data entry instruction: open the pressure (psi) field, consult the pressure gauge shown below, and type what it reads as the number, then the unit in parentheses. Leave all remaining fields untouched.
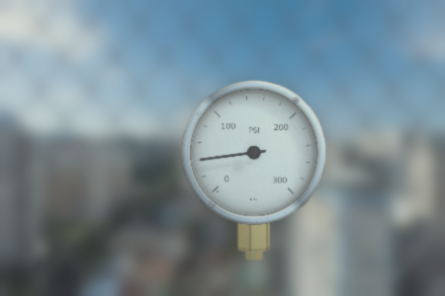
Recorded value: 40 (psi)
